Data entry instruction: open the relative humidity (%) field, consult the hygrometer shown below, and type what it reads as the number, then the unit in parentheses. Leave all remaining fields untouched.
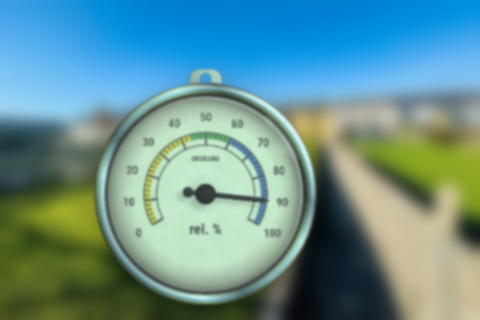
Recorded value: 90 (%)
